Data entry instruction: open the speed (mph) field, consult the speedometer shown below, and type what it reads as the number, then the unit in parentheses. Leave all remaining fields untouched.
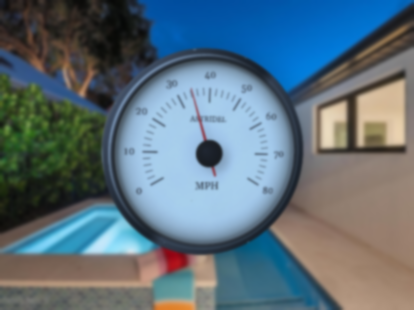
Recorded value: 34 (mph)
